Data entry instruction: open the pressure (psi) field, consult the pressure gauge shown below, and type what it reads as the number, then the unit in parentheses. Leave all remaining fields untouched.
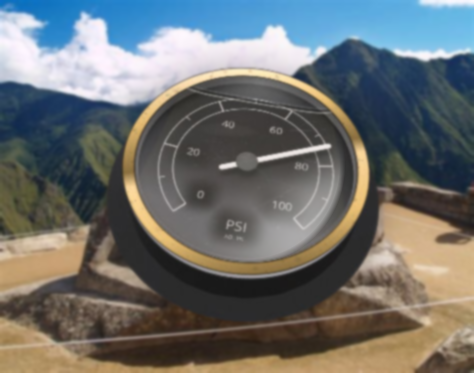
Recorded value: 75 (psi)
